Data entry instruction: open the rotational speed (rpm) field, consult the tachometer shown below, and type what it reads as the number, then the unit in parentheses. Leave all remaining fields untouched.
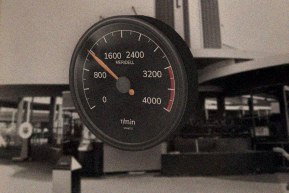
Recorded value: 1200 (rpm)
